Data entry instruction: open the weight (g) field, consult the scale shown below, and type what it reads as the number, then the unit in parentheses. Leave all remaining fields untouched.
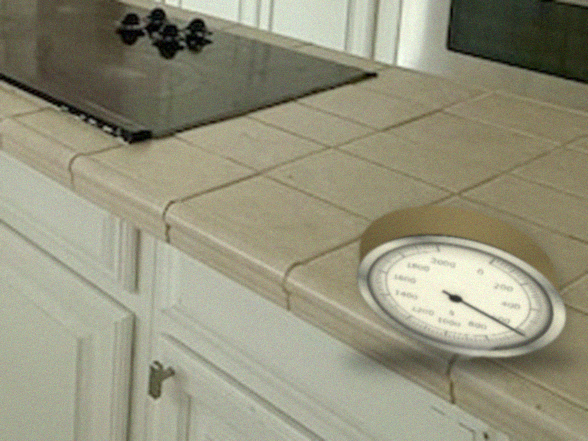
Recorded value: 600 (g)
